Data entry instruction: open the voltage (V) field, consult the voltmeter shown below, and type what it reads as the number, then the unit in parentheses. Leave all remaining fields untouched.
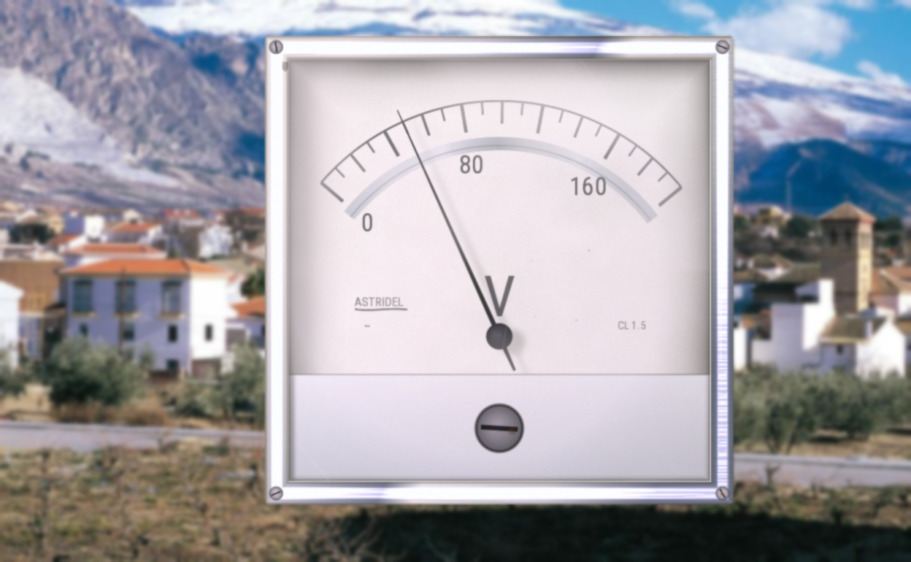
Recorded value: 50 (V)
